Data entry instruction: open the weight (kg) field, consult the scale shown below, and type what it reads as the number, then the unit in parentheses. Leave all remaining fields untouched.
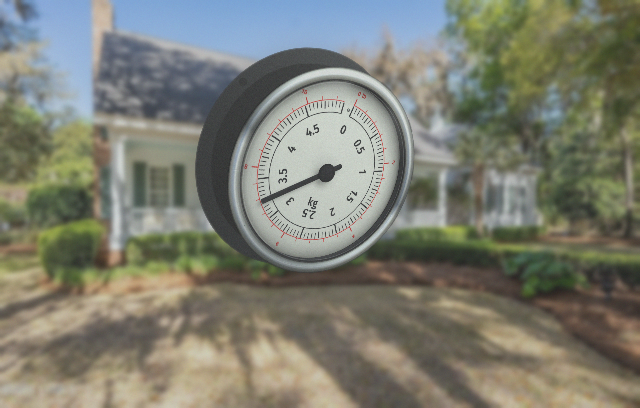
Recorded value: 3.25 (kg)
